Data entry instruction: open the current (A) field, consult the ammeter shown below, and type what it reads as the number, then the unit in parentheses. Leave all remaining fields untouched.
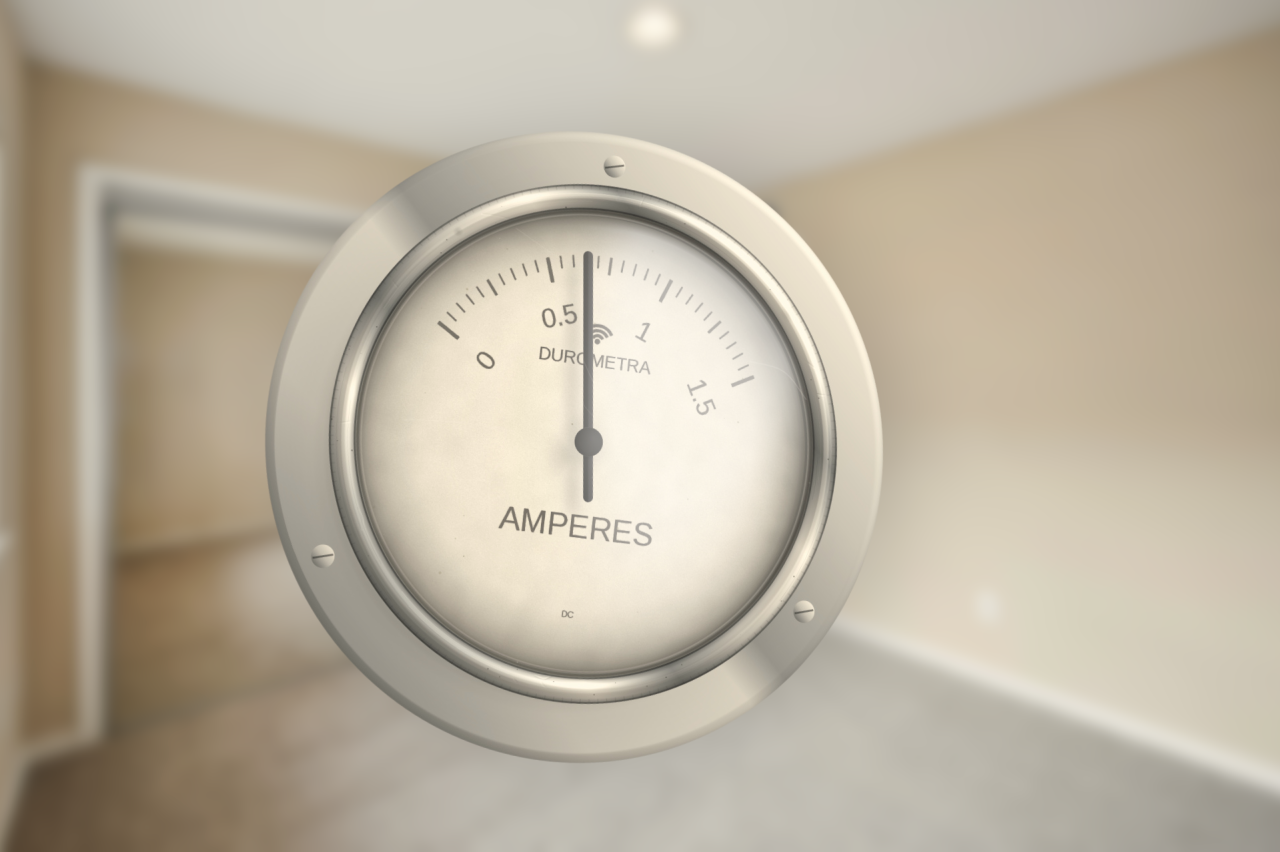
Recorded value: 0.65 (A)
